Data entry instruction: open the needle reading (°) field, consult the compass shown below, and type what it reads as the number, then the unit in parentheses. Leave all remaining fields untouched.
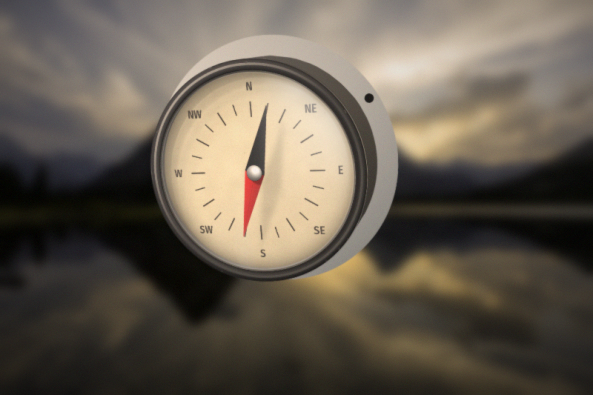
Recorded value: 195 (°)
